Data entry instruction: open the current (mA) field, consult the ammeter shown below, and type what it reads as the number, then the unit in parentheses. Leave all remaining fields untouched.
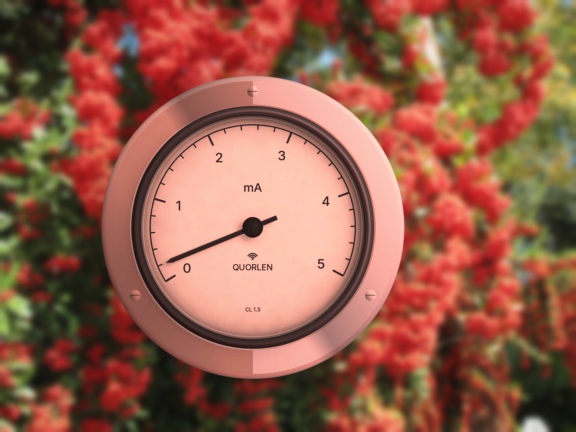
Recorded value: 0.2 (mA)
